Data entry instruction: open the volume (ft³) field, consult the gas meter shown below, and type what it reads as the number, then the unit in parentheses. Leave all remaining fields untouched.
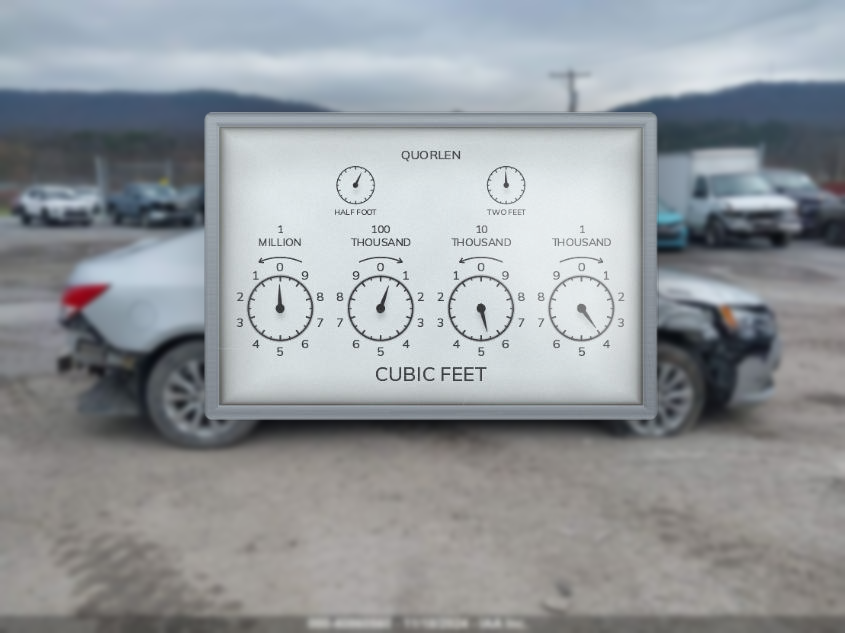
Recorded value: 5400 (ft³)
